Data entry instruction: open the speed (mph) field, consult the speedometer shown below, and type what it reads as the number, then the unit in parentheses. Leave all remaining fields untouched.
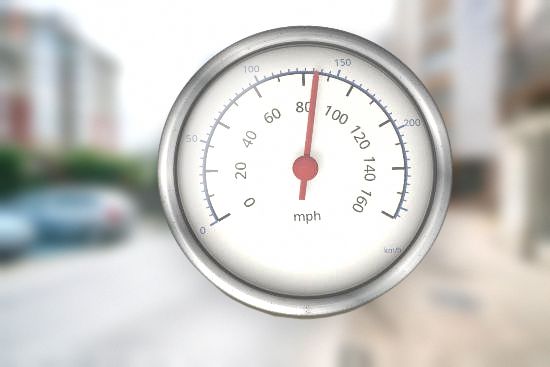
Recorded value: 85 (mph)
